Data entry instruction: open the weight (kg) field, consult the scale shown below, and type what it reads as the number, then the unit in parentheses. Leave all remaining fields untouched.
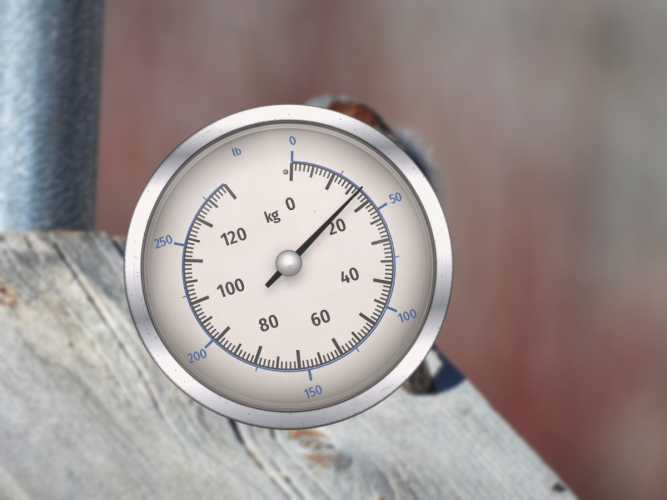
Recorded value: 17 (kg)
